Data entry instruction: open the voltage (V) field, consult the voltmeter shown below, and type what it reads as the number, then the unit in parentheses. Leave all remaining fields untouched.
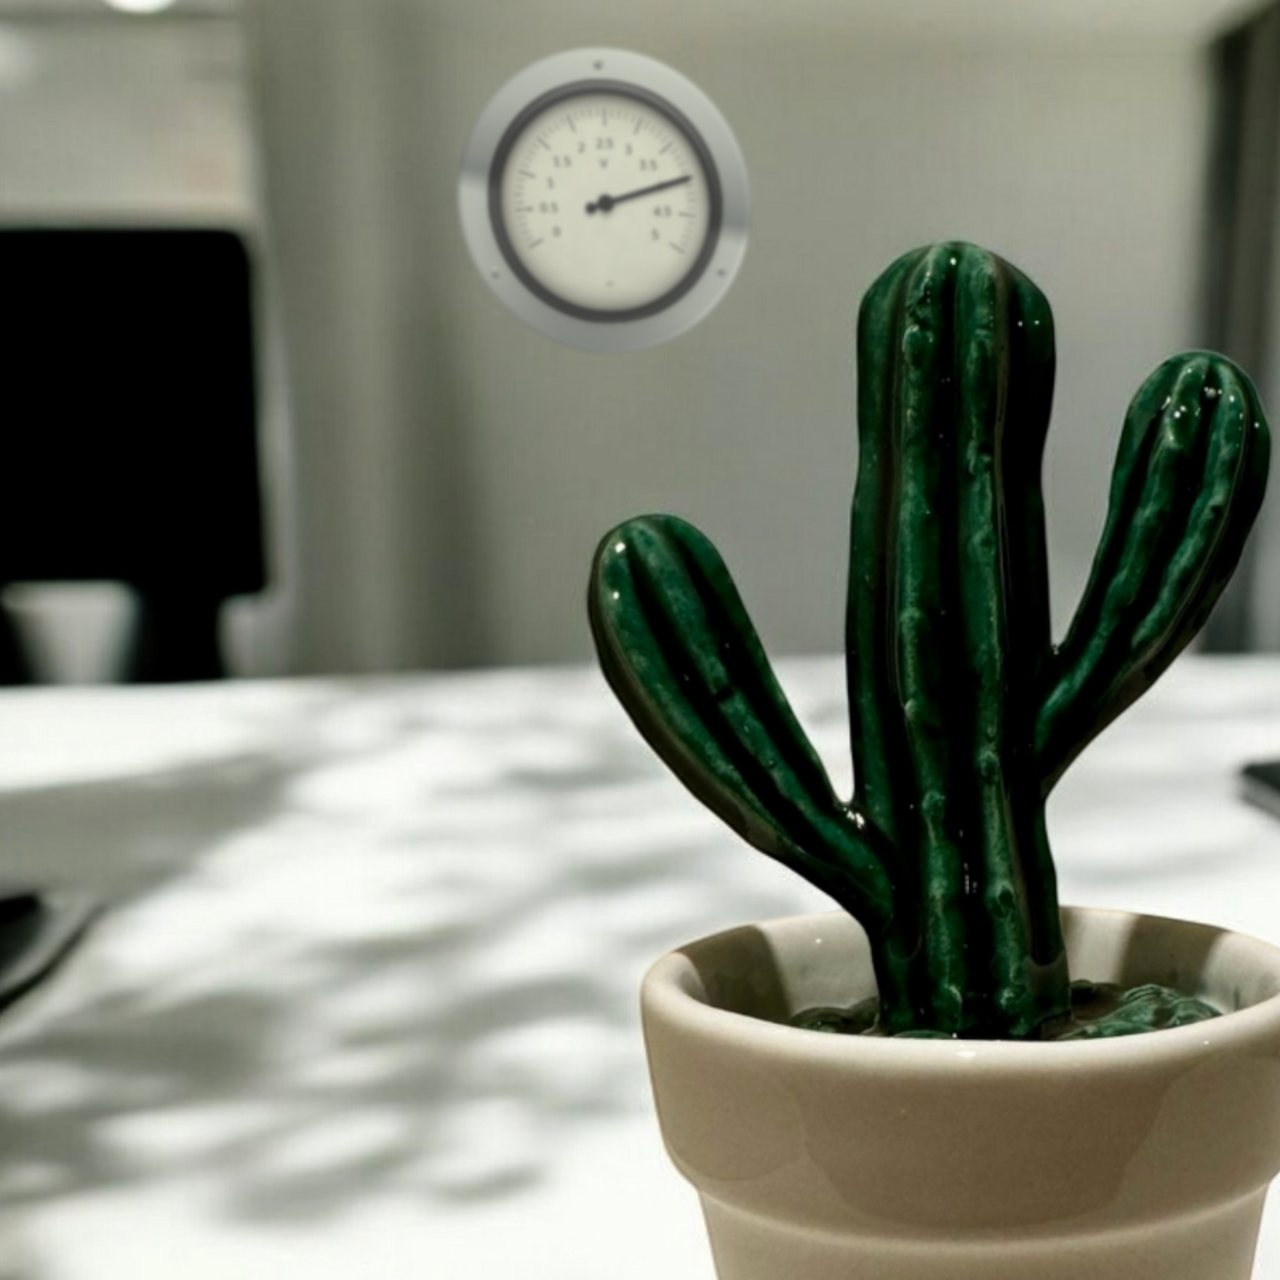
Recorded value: 4 (V)
